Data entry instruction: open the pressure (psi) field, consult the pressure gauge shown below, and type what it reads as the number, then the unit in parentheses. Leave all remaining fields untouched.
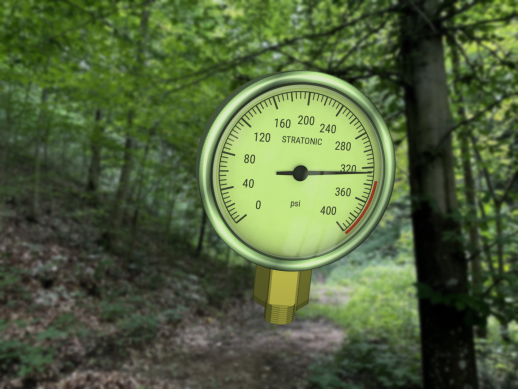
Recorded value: 325 (psi)
